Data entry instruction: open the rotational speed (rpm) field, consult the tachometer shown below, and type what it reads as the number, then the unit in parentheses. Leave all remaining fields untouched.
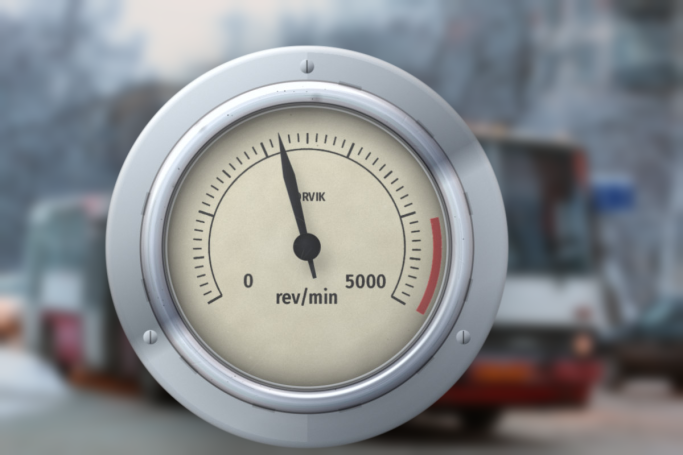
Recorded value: 2200 (rpm)
